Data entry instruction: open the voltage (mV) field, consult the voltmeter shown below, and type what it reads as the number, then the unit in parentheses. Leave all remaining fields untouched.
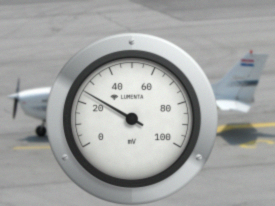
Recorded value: 25 (mV)
